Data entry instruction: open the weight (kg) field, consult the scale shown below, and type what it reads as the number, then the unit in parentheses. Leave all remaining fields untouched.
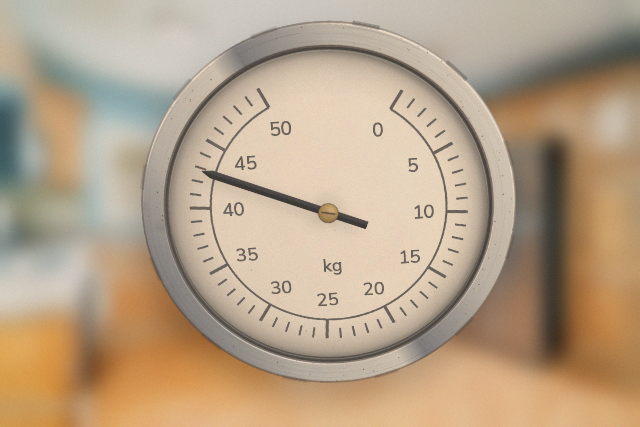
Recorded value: 43 (kg)
